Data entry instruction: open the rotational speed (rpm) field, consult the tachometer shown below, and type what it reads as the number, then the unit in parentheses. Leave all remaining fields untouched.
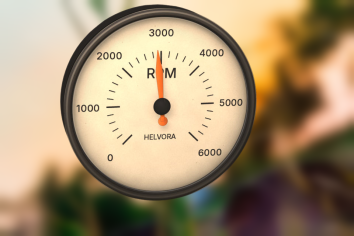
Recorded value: 2900 (rpm)
